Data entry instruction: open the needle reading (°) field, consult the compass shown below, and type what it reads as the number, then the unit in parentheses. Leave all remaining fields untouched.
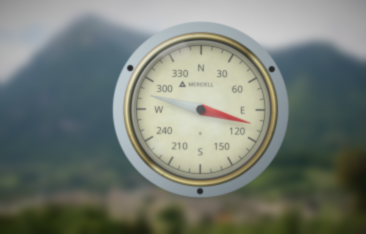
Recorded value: 105 (°)
